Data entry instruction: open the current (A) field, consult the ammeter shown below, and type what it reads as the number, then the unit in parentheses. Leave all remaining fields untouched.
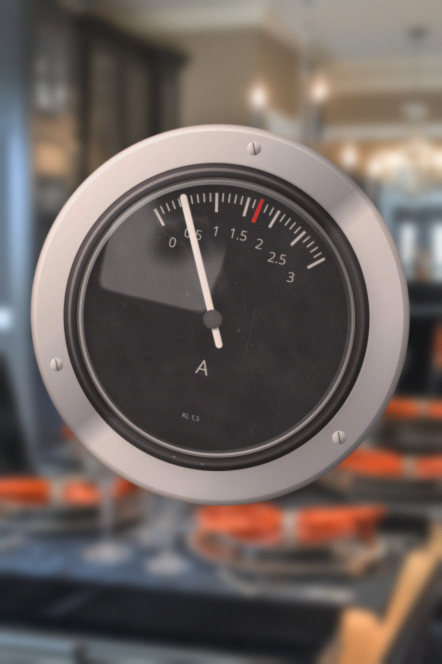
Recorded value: 0.5 (A)
